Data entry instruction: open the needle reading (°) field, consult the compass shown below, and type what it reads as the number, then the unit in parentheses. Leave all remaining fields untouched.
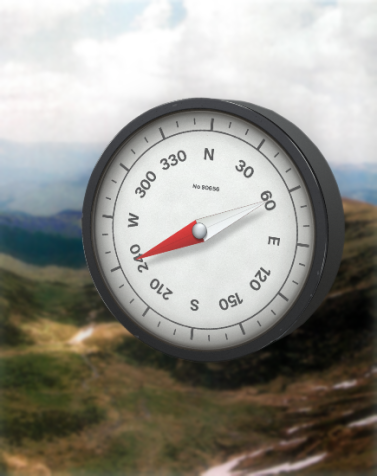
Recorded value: 240 (°)
